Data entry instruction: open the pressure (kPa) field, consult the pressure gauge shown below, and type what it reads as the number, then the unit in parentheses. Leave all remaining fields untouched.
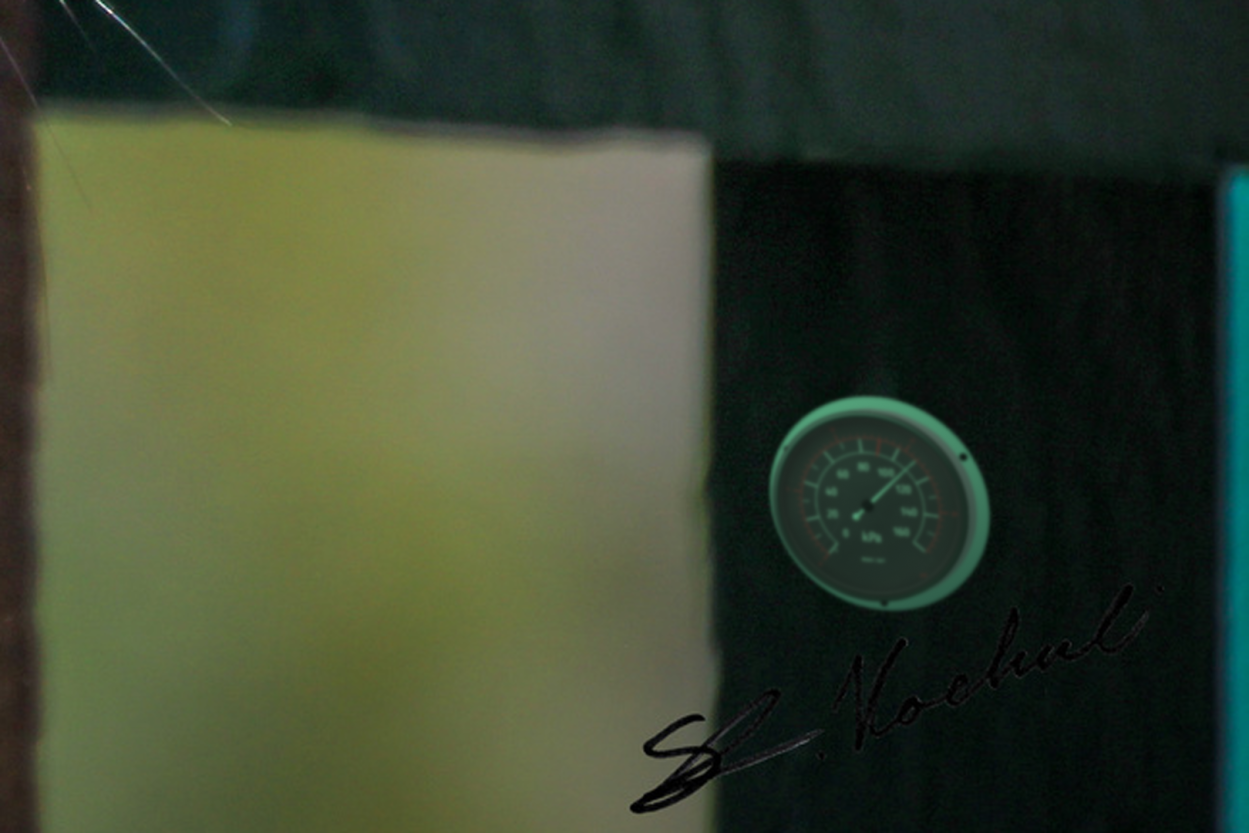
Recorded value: 110 (kPa)
